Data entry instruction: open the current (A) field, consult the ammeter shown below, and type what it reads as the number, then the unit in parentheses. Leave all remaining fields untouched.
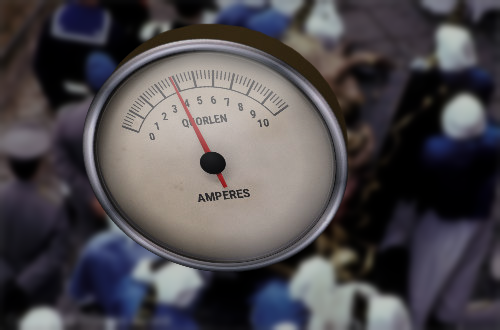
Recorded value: 4 (A)
